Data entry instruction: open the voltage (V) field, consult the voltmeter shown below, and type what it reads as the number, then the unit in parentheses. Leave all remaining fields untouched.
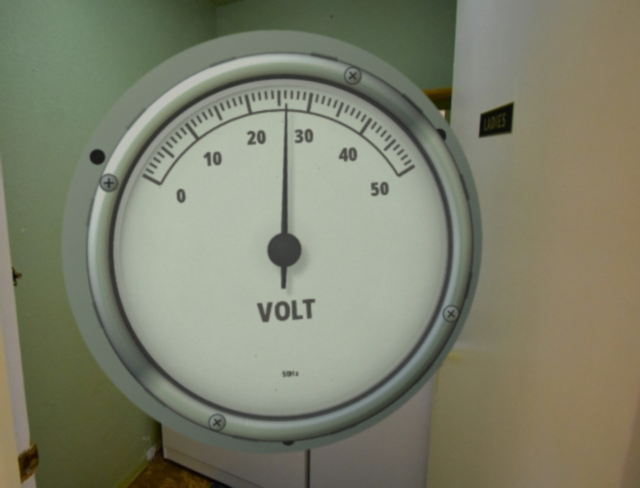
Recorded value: 26 (V)
